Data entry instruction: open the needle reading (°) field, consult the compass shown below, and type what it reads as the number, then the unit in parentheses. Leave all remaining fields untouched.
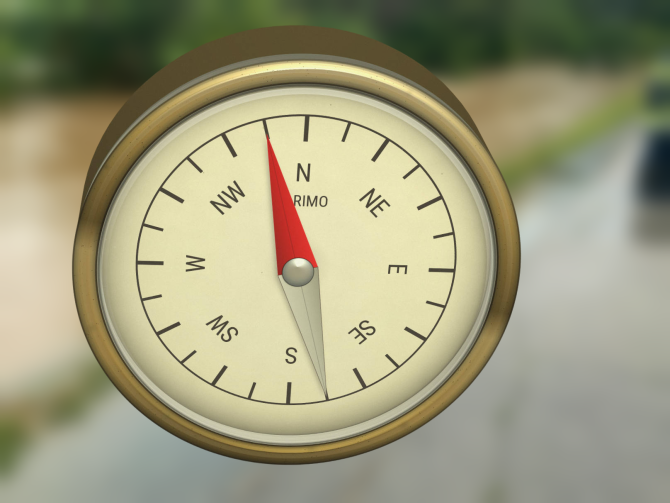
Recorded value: 345 (°)
